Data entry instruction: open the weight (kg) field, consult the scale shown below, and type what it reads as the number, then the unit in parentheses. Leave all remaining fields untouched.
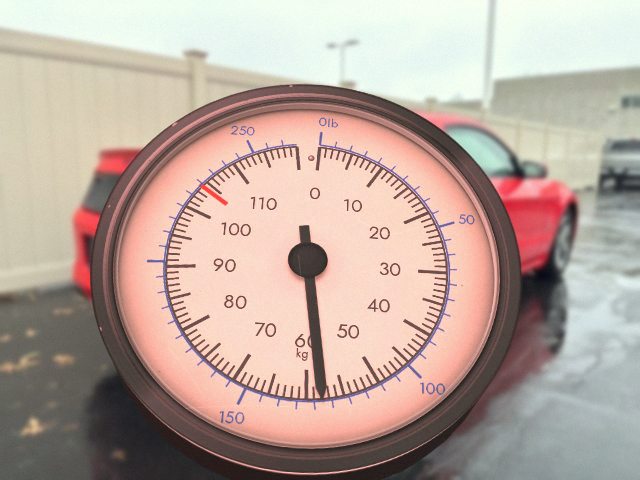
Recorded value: 58 (kg)
